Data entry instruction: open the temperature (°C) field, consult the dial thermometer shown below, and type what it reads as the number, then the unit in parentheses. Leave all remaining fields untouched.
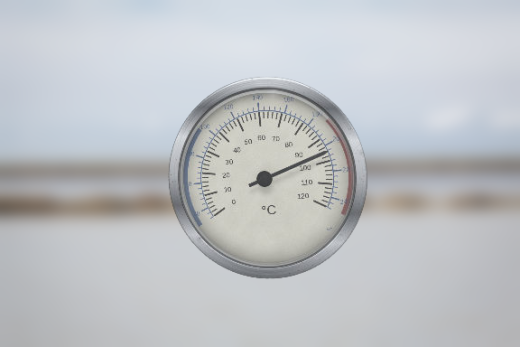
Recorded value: 96 (°C)
